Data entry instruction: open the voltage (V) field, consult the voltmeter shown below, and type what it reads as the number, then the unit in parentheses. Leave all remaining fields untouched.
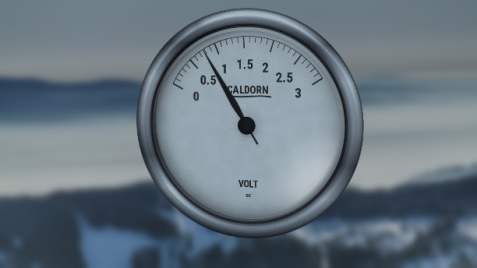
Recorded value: 0.8 (V)
